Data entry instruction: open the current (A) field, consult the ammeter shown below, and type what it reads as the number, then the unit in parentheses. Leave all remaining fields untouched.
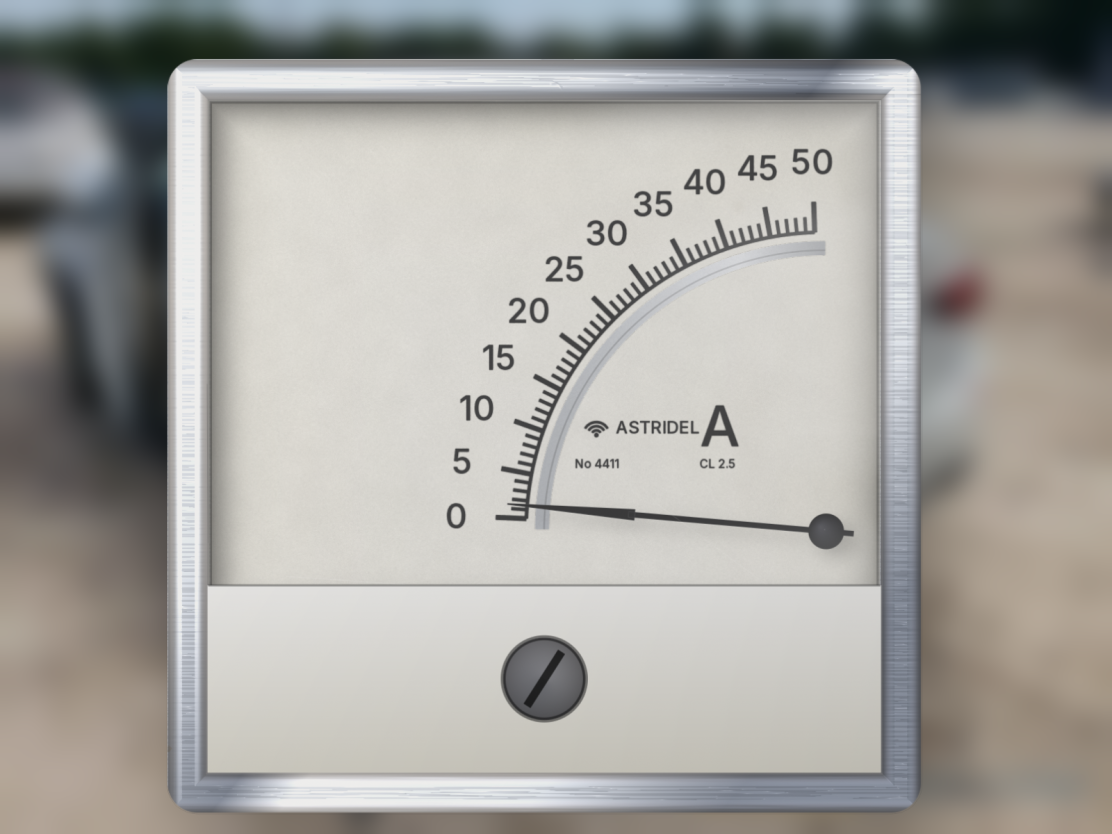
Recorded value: 1.5 (A)
